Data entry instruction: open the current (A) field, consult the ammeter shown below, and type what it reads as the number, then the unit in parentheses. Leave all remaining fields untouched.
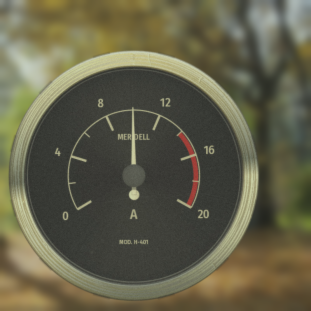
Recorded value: 10 (A)
